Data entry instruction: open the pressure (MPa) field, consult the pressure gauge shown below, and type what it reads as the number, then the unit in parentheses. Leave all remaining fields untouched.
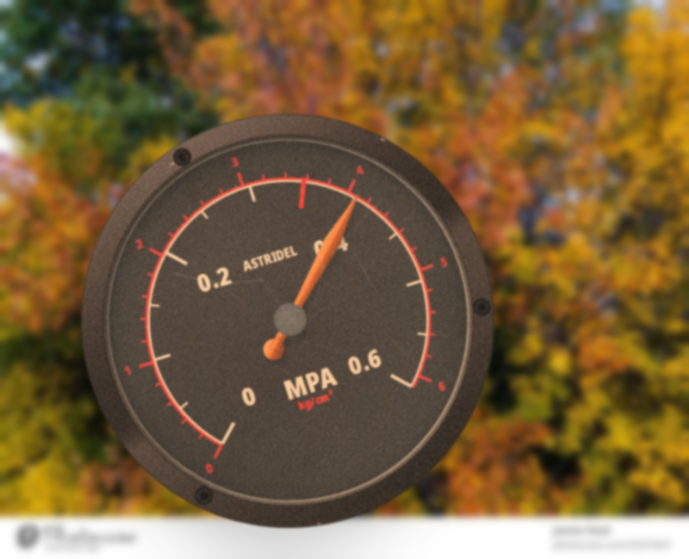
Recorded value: 0.4 (MPa)
